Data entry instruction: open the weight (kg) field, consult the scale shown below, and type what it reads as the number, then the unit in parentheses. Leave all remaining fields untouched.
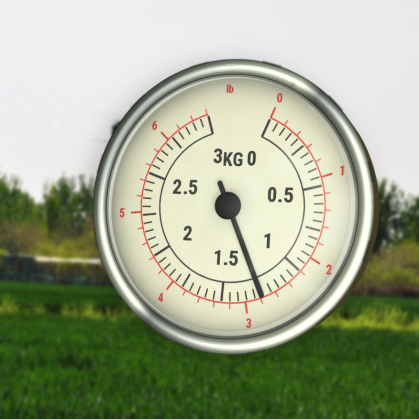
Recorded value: 1.25 (kg)
